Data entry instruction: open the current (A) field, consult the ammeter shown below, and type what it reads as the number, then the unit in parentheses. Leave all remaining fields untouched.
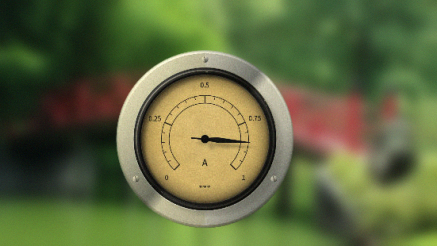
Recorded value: 0.85 (A)
